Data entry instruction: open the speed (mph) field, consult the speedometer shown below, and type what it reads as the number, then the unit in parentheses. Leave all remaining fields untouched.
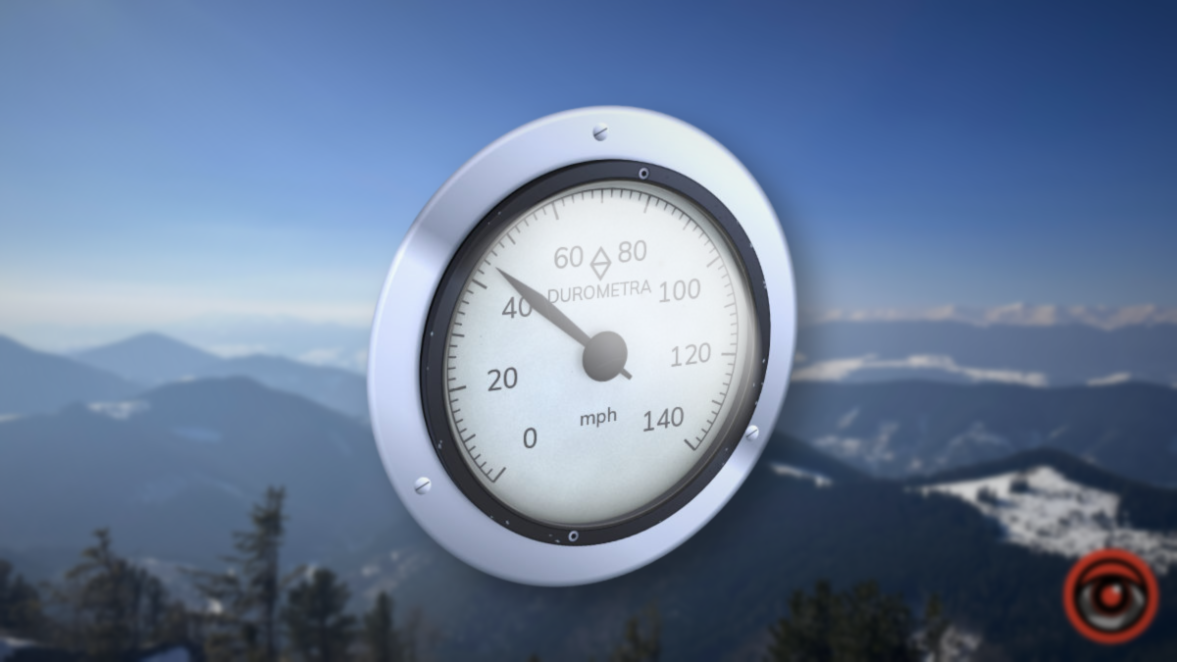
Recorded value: 44 (mph)
